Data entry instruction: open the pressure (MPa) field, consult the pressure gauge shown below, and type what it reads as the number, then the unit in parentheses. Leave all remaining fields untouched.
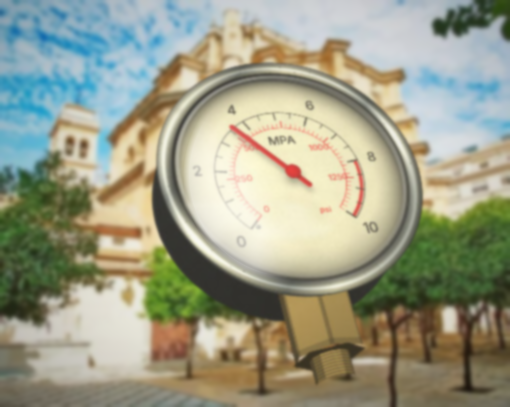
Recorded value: 3.5 (MPa)
